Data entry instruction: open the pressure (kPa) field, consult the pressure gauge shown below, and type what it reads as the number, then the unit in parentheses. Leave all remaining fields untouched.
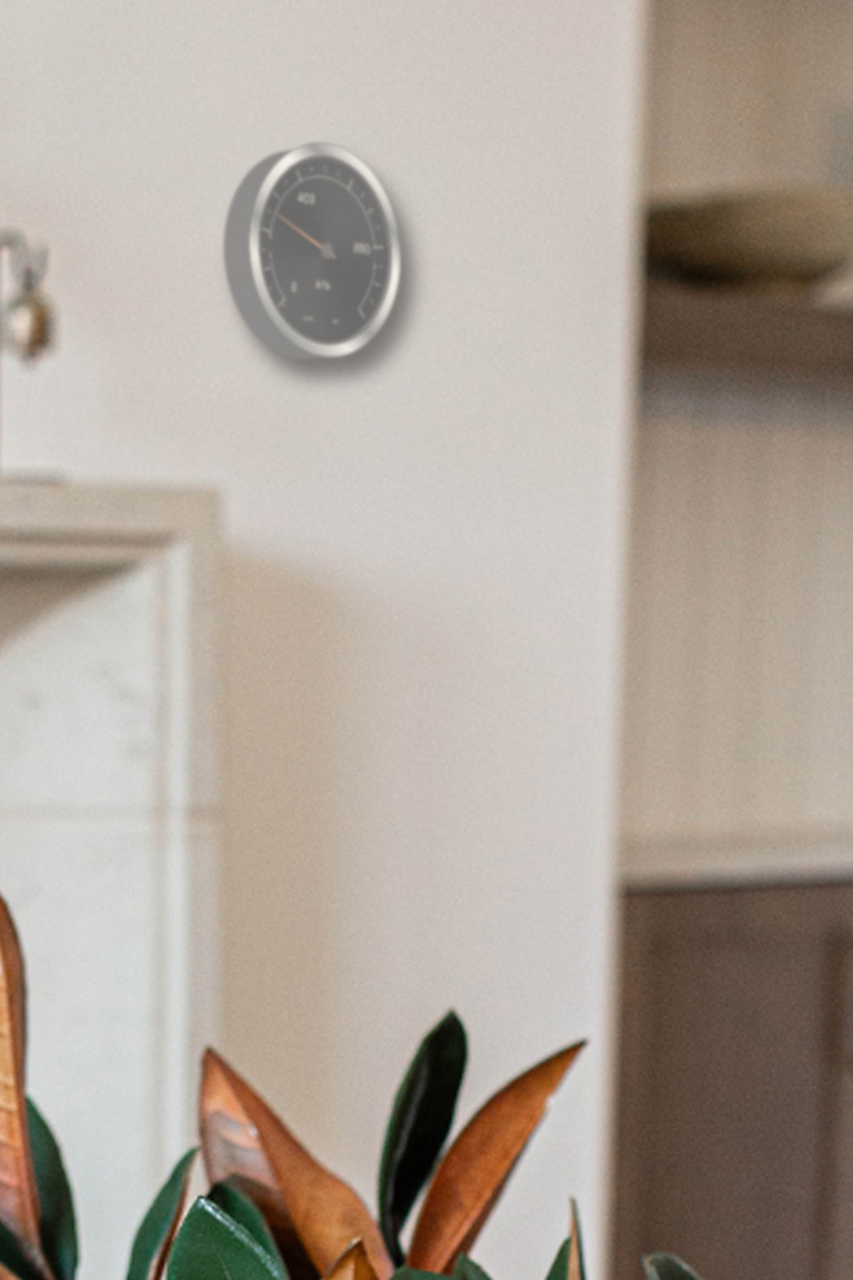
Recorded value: 250 (kPa)
